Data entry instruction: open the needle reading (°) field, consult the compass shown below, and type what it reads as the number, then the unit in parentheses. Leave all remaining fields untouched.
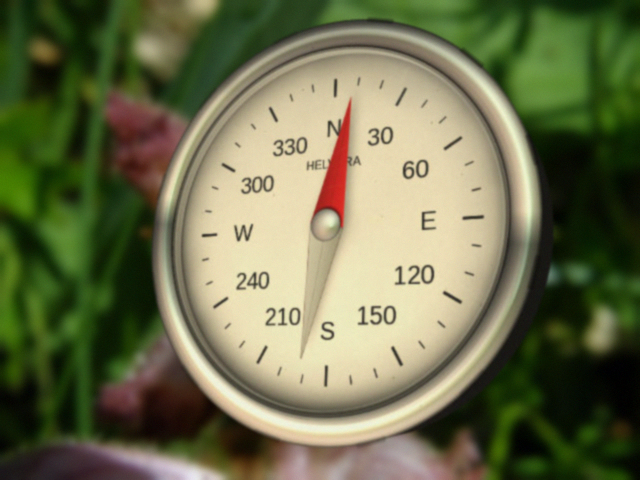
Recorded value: 10 (°)
